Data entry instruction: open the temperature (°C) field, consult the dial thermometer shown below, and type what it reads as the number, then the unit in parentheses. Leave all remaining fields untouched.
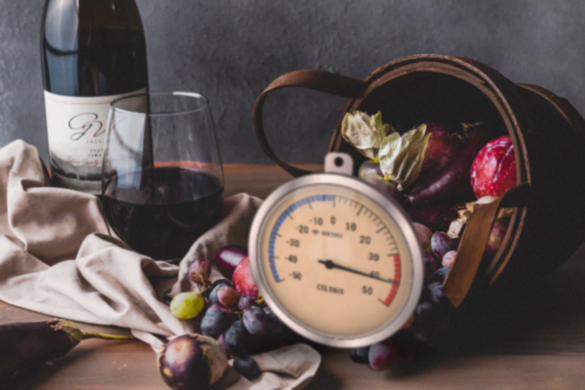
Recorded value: 40 (°C)
